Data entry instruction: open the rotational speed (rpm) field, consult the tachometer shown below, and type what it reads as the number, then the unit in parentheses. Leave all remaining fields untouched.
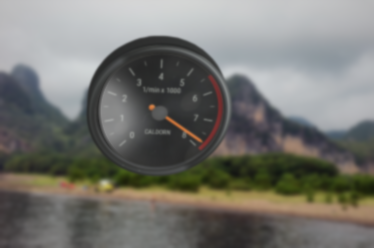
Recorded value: 7750 (rpm)
